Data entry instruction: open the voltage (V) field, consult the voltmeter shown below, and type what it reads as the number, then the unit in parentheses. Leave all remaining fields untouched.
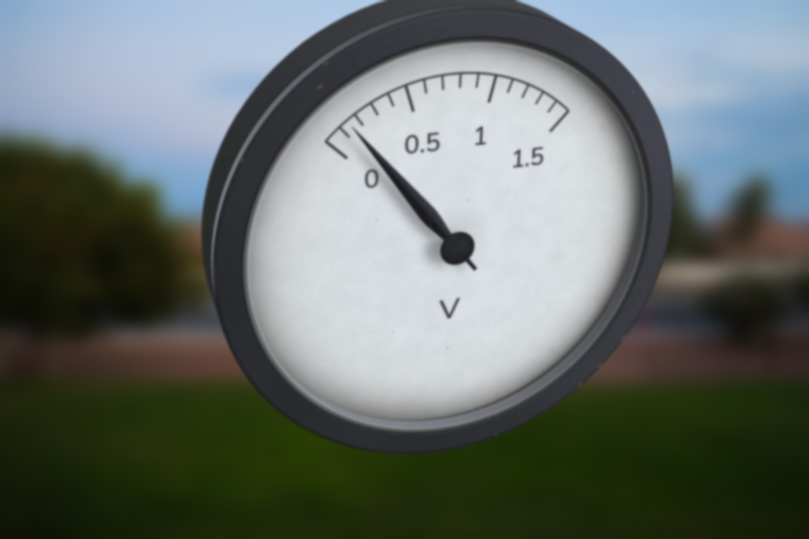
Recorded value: 0.15 (V)
